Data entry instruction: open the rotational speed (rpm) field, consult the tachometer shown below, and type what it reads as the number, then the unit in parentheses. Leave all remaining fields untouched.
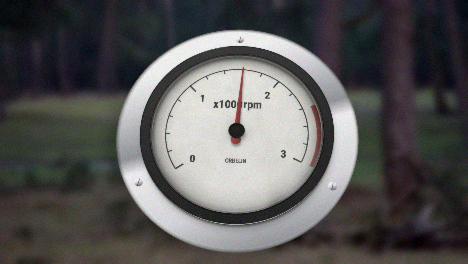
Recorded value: 1600 (rpm)
